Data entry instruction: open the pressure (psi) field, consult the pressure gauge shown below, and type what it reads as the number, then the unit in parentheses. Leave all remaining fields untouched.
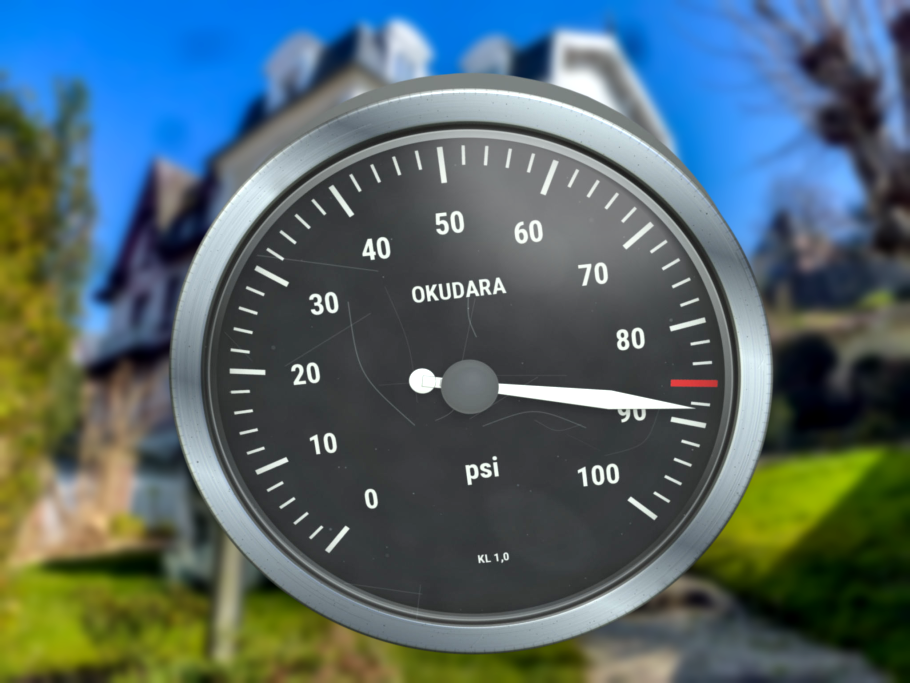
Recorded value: 88 (psi)
